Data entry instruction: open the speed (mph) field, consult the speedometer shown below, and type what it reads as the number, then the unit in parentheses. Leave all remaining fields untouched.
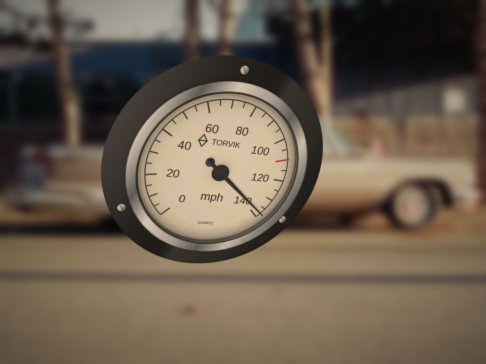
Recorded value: 137.5 (mph)
